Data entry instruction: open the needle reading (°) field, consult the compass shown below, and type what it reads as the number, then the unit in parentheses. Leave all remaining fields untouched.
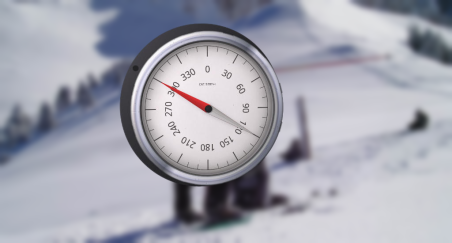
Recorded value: 300 (°)
